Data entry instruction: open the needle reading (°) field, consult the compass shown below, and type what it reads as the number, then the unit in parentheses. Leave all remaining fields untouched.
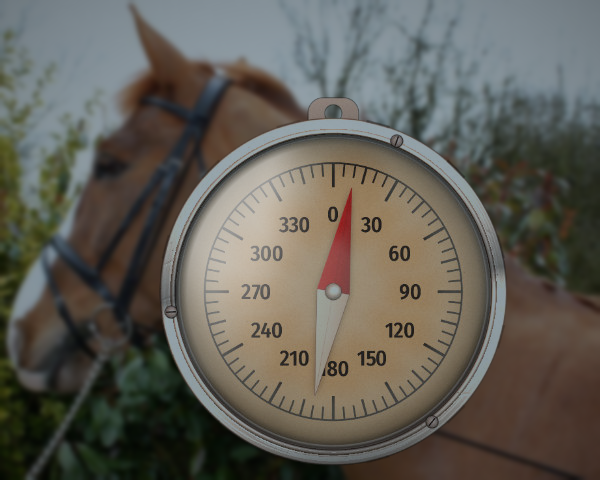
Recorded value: 10 (°)
